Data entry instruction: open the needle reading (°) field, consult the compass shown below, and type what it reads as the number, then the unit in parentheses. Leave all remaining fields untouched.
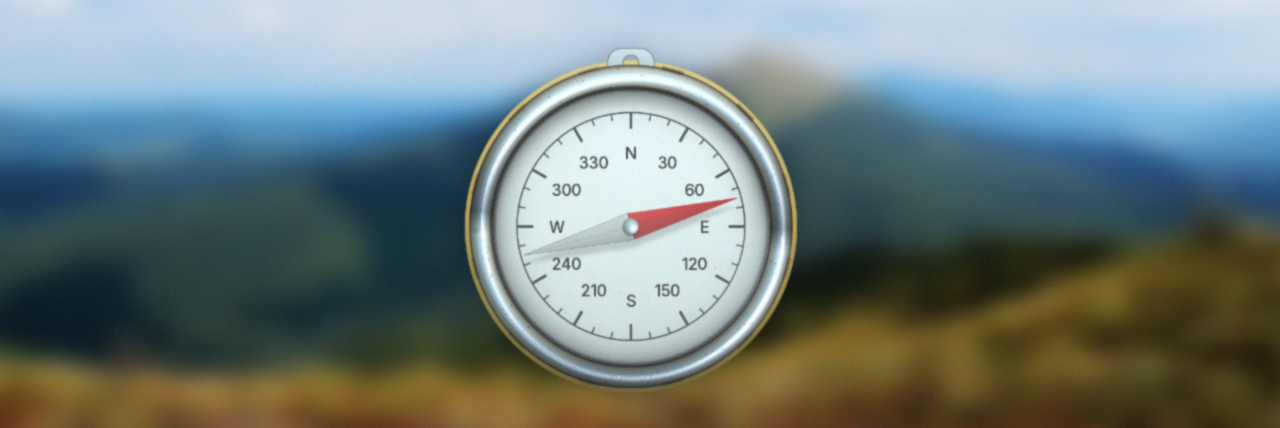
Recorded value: 75 (°)
